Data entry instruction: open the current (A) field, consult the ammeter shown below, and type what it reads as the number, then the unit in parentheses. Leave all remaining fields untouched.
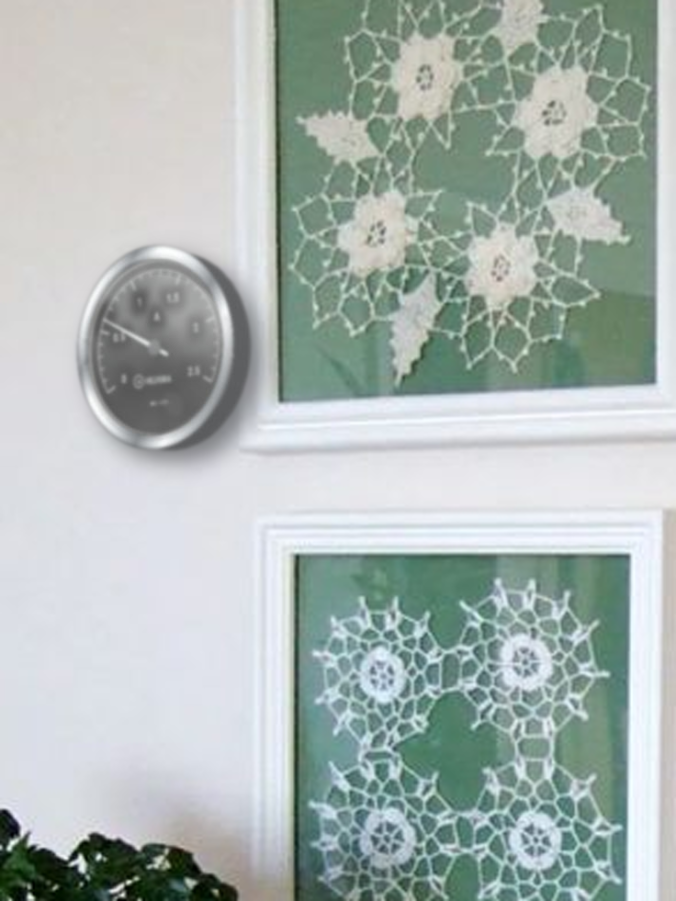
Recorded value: 0.6 (A)
